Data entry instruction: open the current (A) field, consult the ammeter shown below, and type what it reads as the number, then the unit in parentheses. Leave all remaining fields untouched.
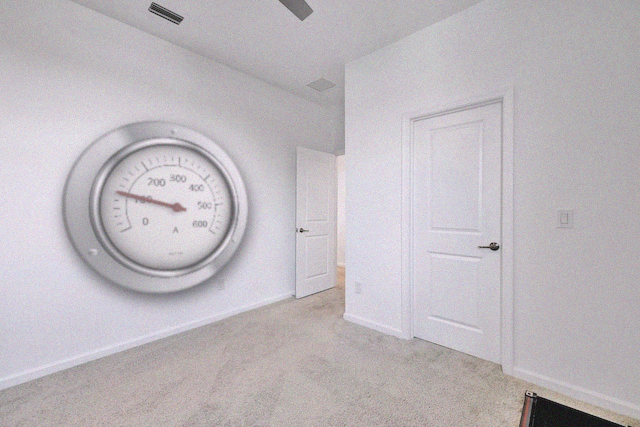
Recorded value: 100 (A)
